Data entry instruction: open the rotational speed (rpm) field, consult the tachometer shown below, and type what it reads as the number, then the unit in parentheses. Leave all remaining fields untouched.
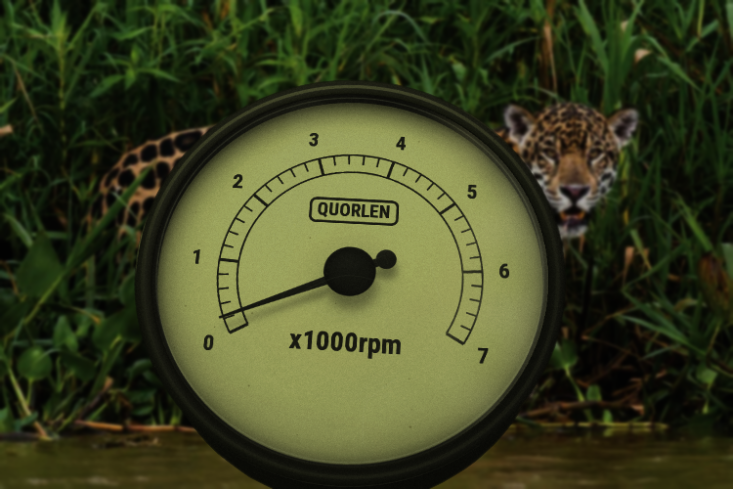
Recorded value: 200 (rpm)
